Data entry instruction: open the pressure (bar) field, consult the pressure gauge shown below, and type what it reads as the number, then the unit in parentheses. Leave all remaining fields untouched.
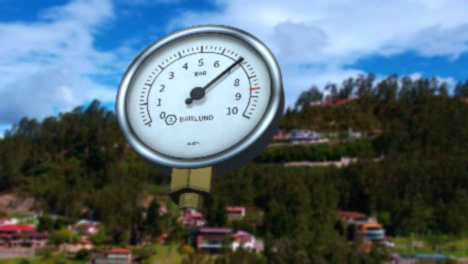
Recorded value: 7 (bar)
